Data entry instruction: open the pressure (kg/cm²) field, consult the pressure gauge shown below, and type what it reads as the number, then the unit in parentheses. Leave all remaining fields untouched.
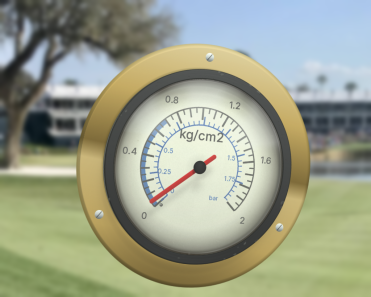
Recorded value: 0.05 (kg/cm²)
